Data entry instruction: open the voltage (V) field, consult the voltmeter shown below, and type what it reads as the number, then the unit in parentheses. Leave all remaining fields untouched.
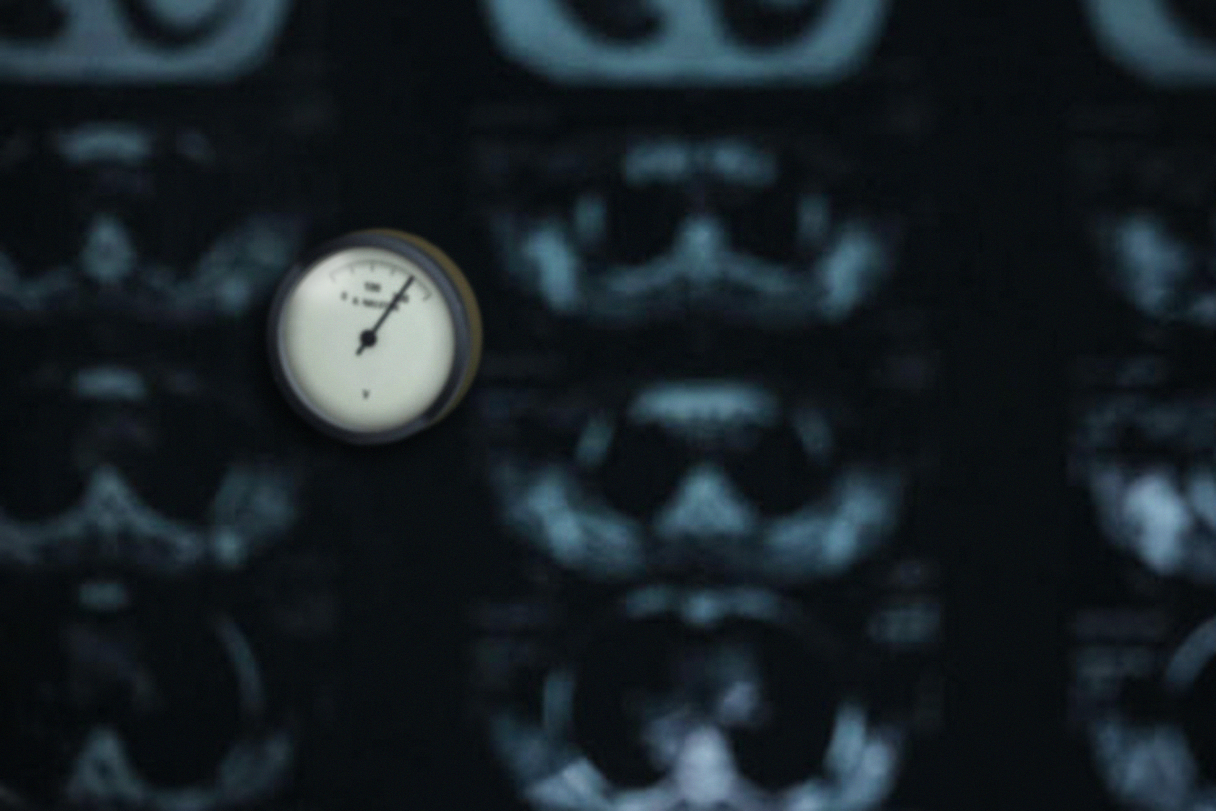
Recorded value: 200 (V)
